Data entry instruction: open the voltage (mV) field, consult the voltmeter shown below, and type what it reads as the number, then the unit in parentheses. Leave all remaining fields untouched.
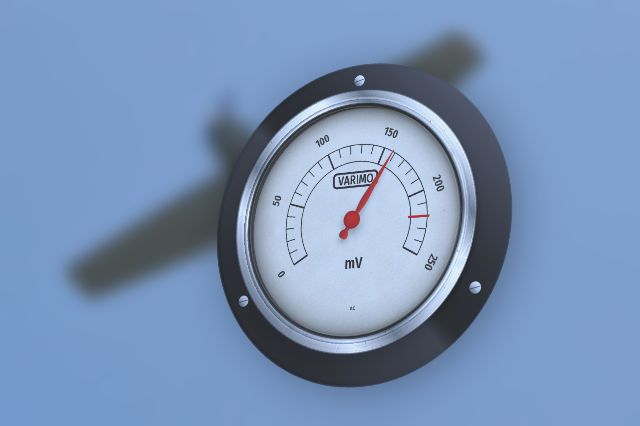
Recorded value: 160 (mV)
